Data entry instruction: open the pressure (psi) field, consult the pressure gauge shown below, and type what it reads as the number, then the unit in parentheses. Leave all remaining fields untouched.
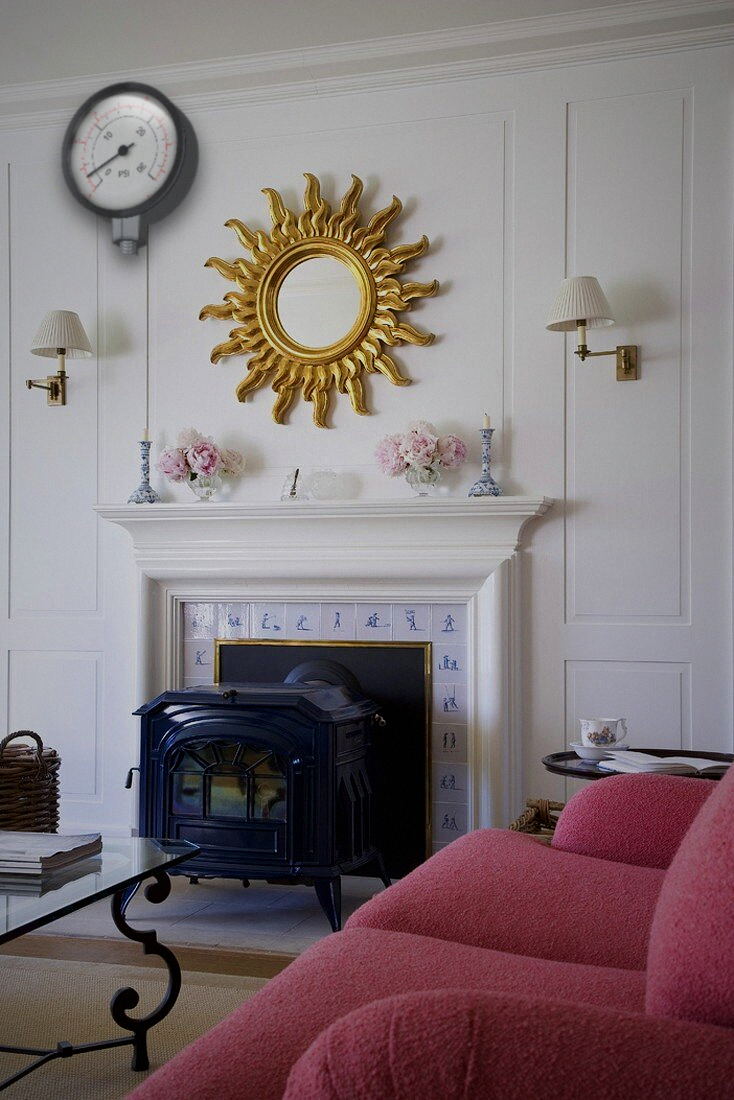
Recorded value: 2 (psi)
